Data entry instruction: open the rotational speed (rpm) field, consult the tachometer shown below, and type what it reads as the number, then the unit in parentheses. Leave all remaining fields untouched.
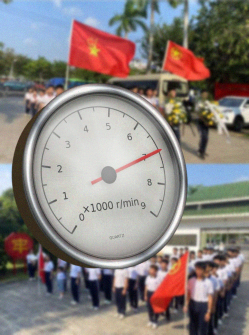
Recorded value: 7000 (rpm)
